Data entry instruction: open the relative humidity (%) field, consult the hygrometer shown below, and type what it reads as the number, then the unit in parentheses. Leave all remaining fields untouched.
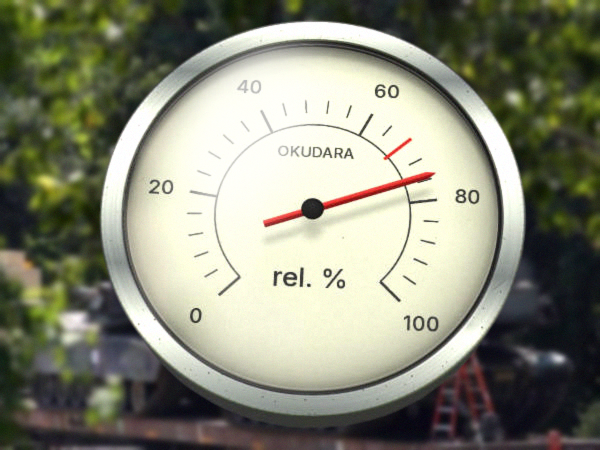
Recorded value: 76 (%)
